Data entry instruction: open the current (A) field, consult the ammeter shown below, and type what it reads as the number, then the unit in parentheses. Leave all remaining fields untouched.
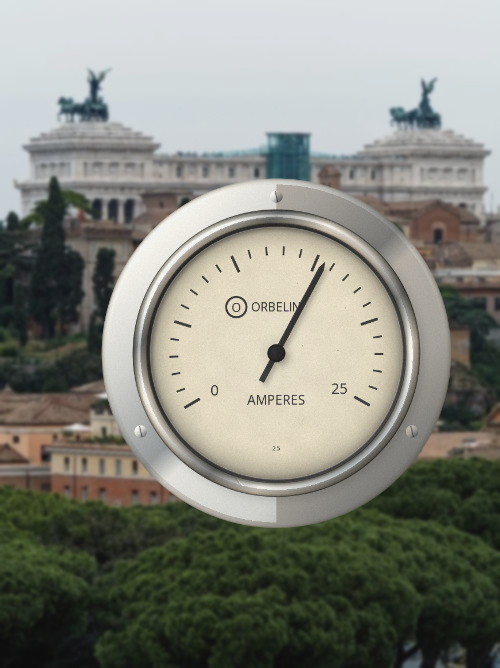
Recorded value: 15.5 (A)
